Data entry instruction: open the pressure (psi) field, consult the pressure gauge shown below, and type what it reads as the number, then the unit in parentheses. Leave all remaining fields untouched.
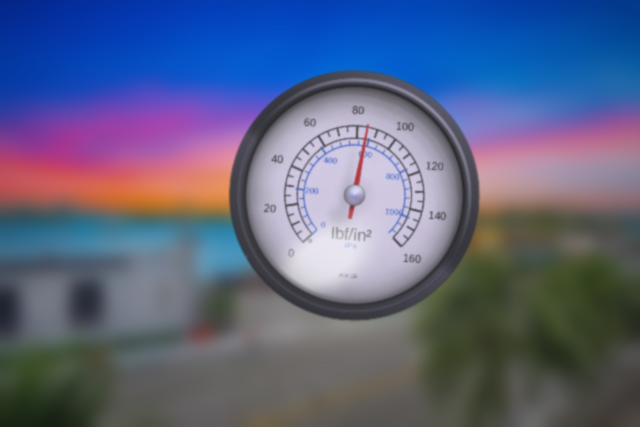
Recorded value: 85 (psi)
